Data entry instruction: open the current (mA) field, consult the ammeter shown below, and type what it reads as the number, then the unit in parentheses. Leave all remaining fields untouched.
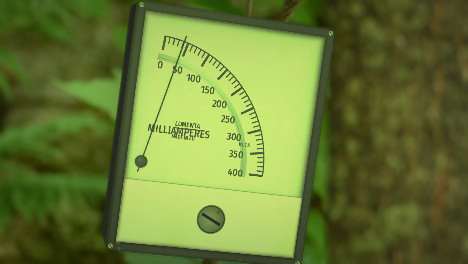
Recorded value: 40 (mA)
